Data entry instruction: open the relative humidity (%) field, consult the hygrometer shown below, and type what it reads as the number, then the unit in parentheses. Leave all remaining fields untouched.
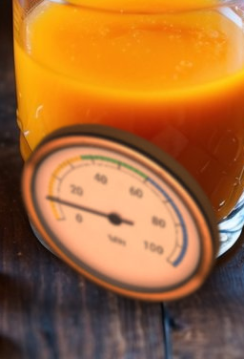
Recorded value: 10 (%)
